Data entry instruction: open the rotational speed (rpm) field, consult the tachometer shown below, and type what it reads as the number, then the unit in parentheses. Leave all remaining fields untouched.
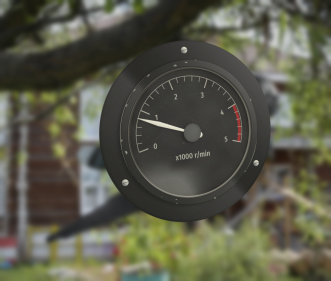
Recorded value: 800 (rpm)
